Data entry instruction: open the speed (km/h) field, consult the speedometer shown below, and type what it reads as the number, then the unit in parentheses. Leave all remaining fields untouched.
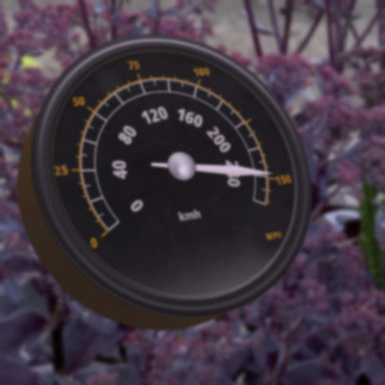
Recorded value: 240 (km/h)
